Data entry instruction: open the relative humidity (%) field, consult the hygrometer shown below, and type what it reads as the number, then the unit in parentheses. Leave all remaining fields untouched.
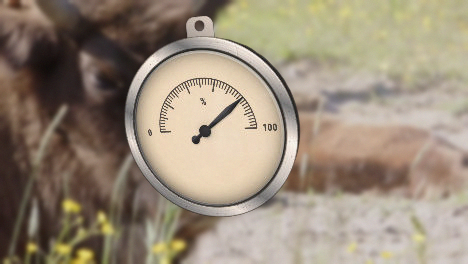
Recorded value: 80 (%)
